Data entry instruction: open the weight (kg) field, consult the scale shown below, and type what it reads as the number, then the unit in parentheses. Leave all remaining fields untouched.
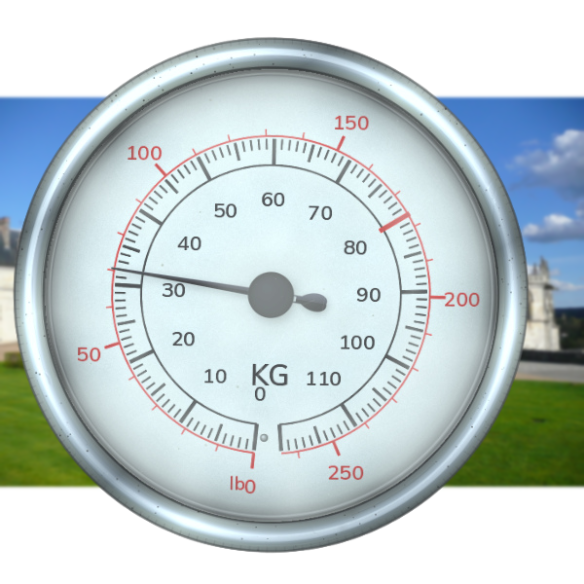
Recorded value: 32 (kg)
